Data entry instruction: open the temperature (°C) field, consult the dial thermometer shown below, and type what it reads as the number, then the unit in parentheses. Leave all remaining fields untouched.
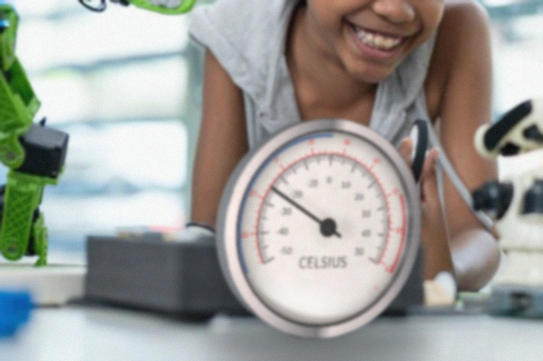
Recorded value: -25 (°C)
